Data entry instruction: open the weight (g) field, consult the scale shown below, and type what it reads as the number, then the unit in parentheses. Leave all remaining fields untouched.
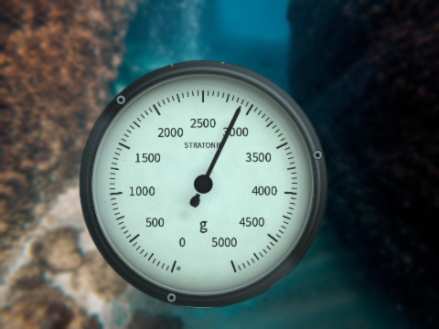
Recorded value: 2900 (g)
